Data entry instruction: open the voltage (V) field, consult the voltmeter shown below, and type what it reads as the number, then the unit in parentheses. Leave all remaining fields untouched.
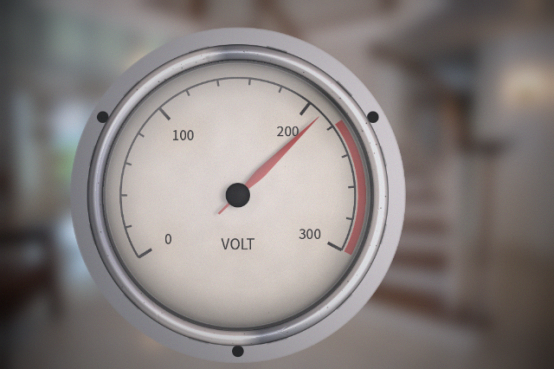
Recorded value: 210 (V)
